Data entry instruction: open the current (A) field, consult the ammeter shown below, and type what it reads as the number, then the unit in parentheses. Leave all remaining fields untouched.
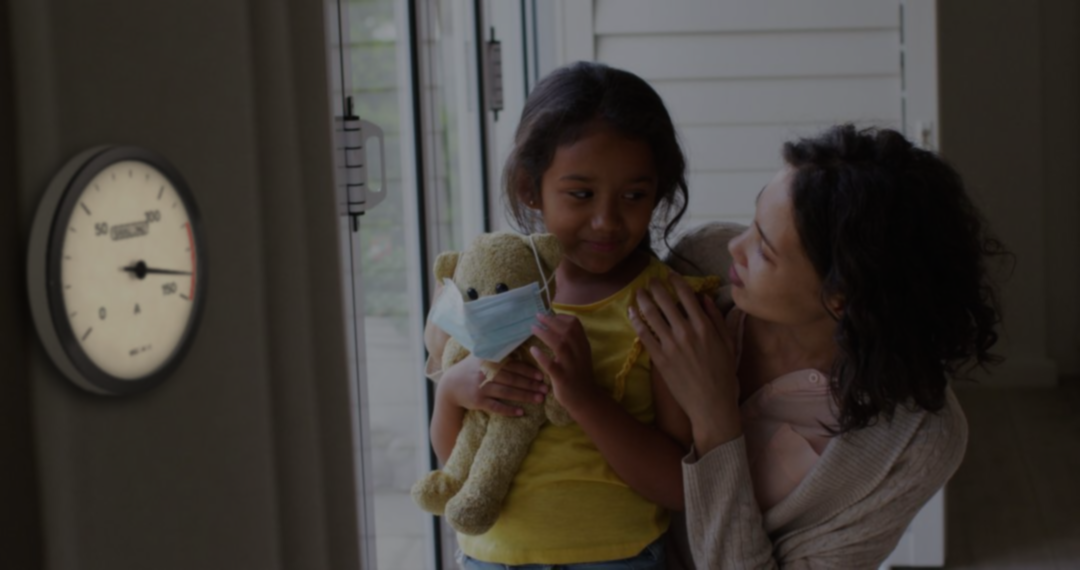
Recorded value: 140 (A)
